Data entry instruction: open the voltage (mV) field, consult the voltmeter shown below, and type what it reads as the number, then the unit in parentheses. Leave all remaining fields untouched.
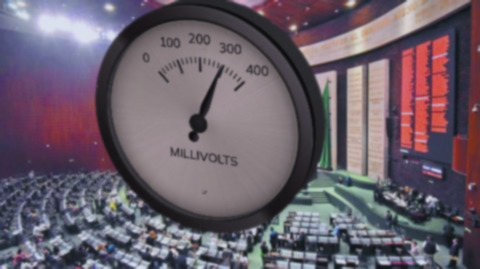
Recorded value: 300 (mV)
